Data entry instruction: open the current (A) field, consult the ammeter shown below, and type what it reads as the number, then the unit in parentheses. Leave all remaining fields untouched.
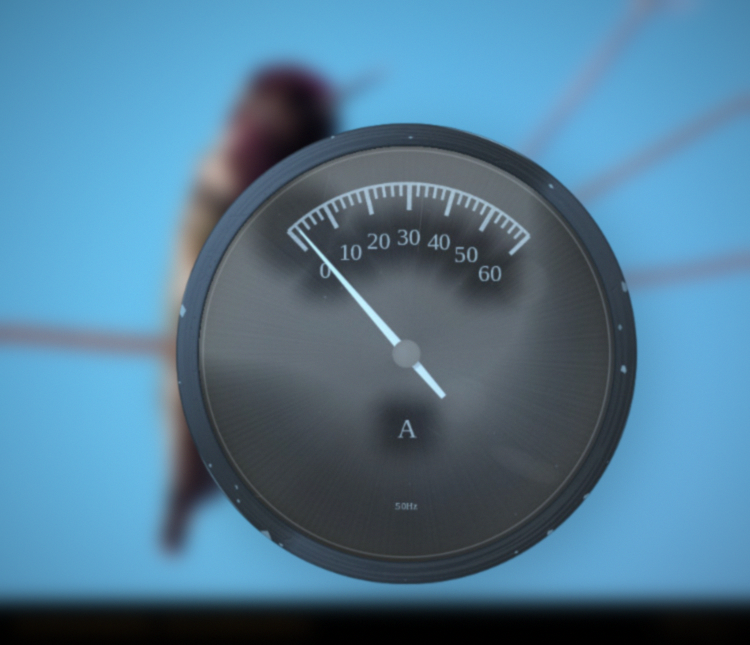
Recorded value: 2 (A)
